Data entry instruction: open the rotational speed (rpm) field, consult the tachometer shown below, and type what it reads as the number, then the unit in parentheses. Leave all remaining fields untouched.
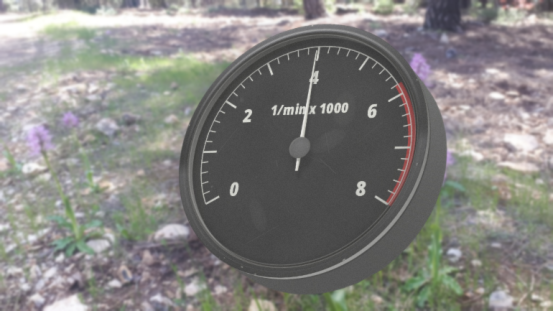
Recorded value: 4000 (rpm)
